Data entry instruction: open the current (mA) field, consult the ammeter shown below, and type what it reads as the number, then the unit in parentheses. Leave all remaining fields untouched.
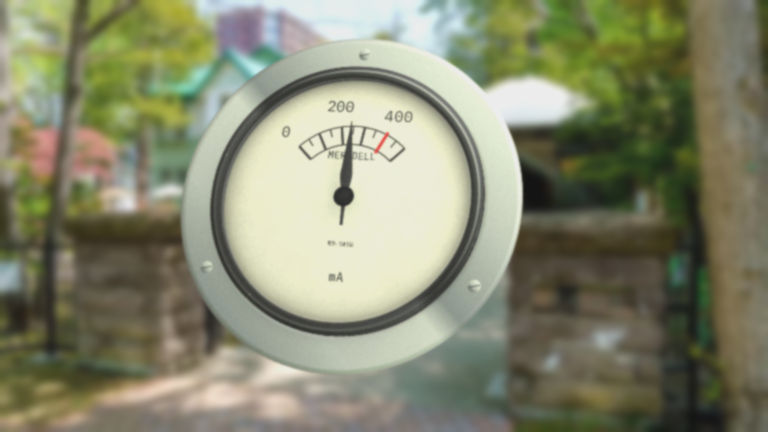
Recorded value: 250 (mA)
